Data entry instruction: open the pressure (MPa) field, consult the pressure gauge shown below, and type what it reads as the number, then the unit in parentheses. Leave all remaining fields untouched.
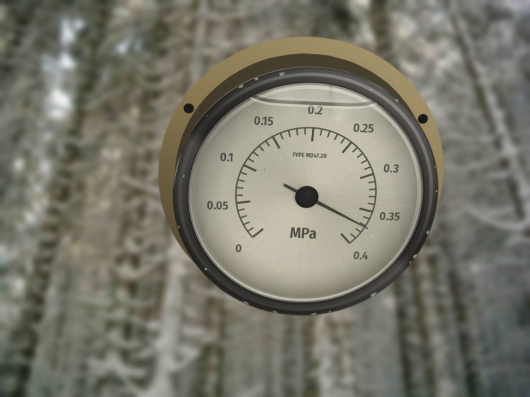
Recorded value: 0.37 (MPa)
